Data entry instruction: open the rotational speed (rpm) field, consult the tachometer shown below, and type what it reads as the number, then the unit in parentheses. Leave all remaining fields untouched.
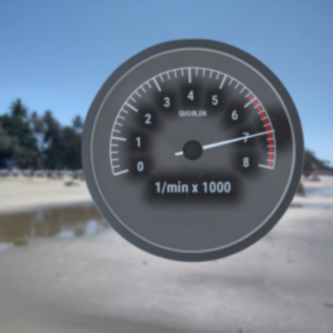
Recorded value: 7000 (rpm)
